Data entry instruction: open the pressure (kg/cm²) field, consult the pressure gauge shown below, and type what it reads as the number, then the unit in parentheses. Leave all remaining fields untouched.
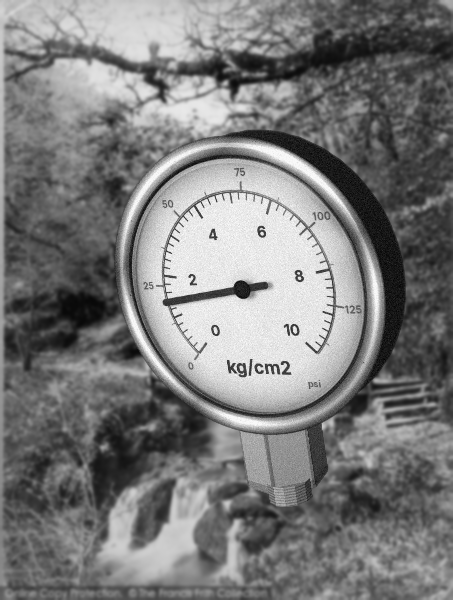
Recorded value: 1.4 (kg/cm²)
